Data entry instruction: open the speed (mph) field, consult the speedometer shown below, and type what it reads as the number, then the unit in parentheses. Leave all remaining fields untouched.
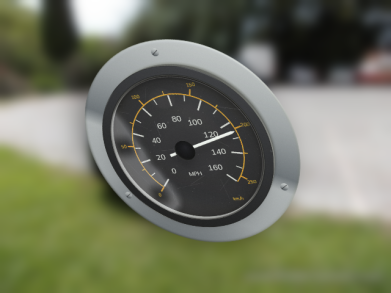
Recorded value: 125 (mph)
